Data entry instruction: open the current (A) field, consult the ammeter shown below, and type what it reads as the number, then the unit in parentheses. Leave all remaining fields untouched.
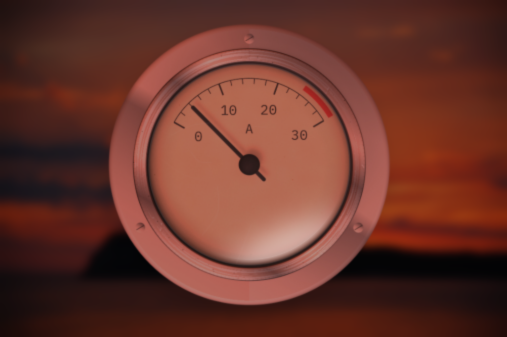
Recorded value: 4 (A)
